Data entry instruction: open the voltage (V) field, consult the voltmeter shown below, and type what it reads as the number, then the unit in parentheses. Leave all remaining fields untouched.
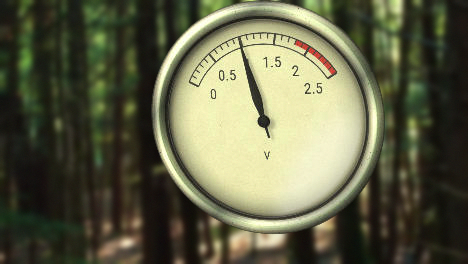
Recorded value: 1 (V)
